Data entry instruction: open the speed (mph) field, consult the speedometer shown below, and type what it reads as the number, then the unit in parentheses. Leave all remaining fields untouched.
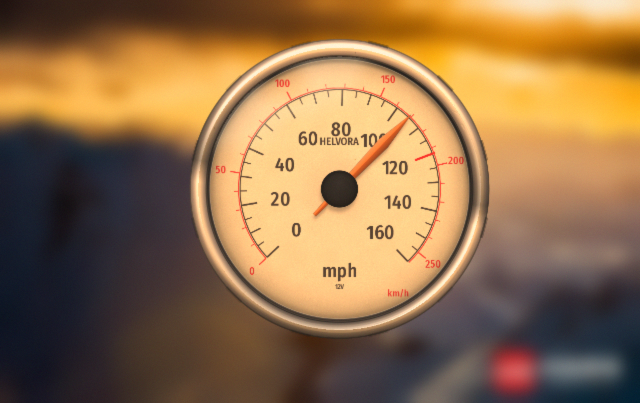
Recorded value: 105 (mph)
